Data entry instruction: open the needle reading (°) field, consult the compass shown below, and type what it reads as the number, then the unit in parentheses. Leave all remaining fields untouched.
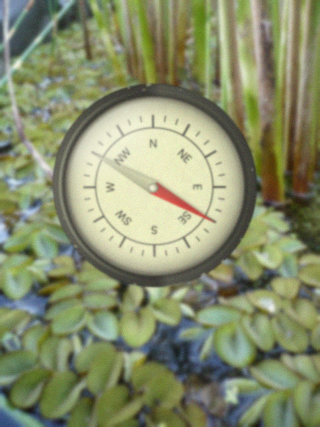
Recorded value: 120 (°)
